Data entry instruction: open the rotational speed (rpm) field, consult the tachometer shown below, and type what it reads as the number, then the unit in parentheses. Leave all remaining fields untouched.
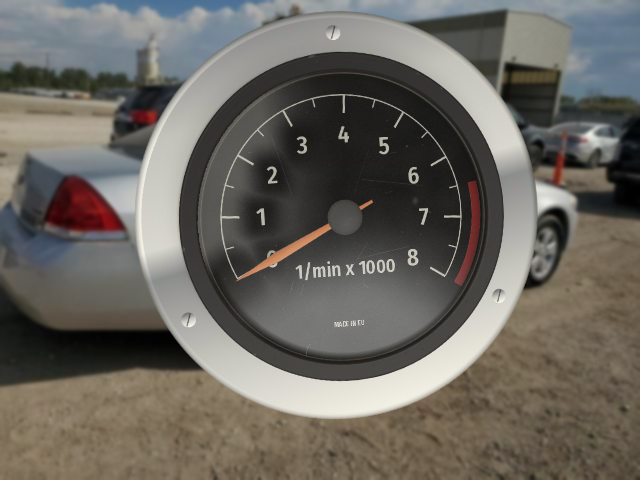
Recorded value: 0 (rpm)
